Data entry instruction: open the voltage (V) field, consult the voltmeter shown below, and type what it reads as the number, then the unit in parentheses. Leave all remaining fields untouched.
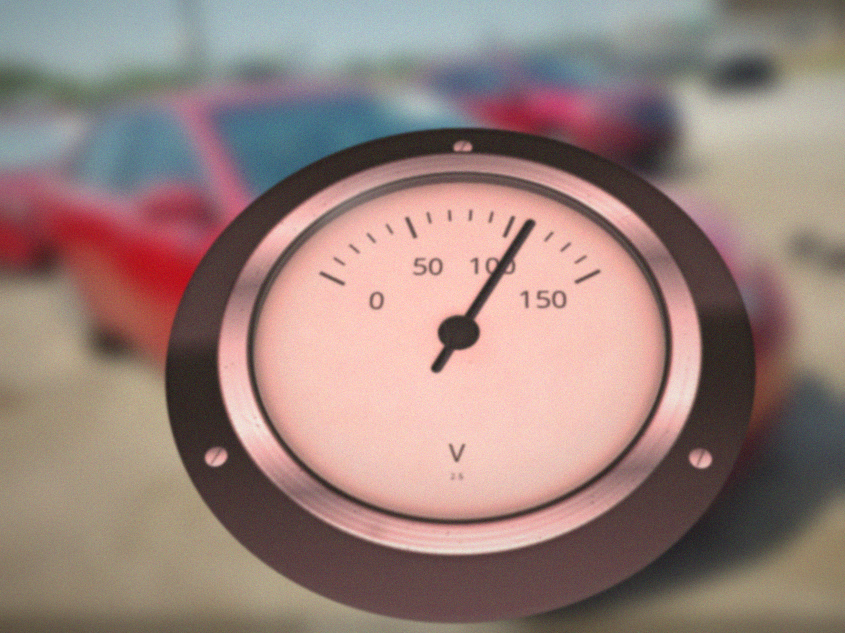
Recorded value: 110 (V)
